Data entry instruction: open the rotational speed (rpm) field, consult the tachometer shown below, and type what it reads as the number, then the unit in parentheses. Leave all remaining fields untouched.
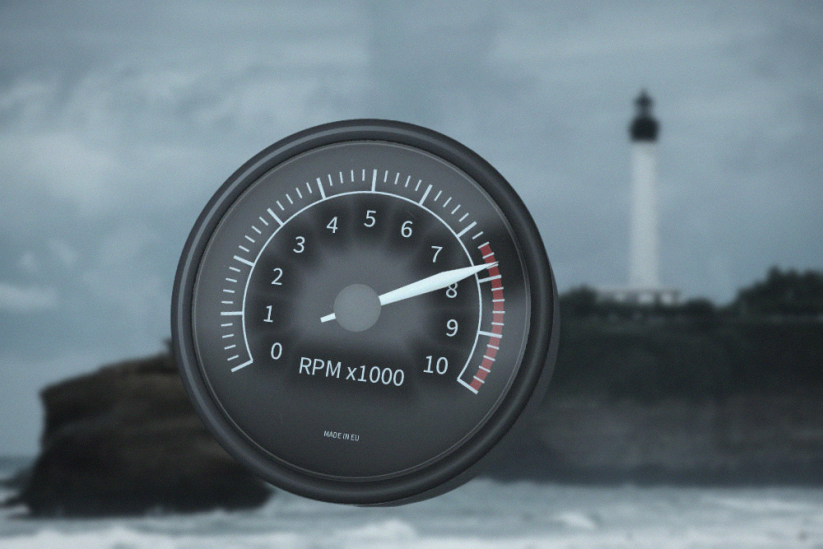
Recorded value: 7800 (rpm)
